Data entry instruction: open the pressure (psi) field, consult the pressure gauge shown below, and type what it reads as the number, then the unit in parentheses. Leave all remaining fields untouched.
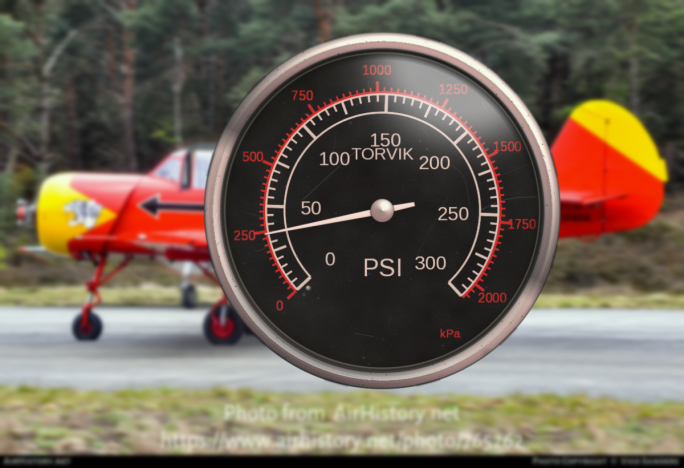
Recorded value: 35 (psi)
